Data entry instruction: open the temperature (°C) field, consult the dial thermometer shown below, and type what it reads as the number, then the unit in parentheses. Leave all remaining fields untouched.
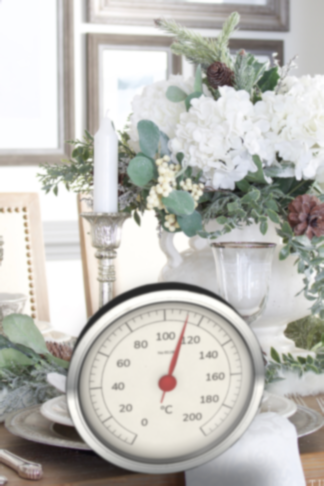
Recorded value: 112 (°C)
